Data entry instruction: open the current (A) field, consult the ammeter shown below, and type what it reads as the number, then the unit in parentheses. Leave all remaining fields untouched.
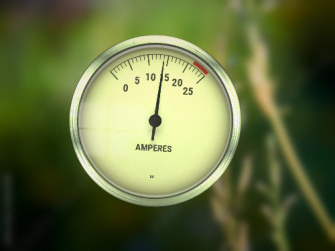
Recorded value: 14 (A)
